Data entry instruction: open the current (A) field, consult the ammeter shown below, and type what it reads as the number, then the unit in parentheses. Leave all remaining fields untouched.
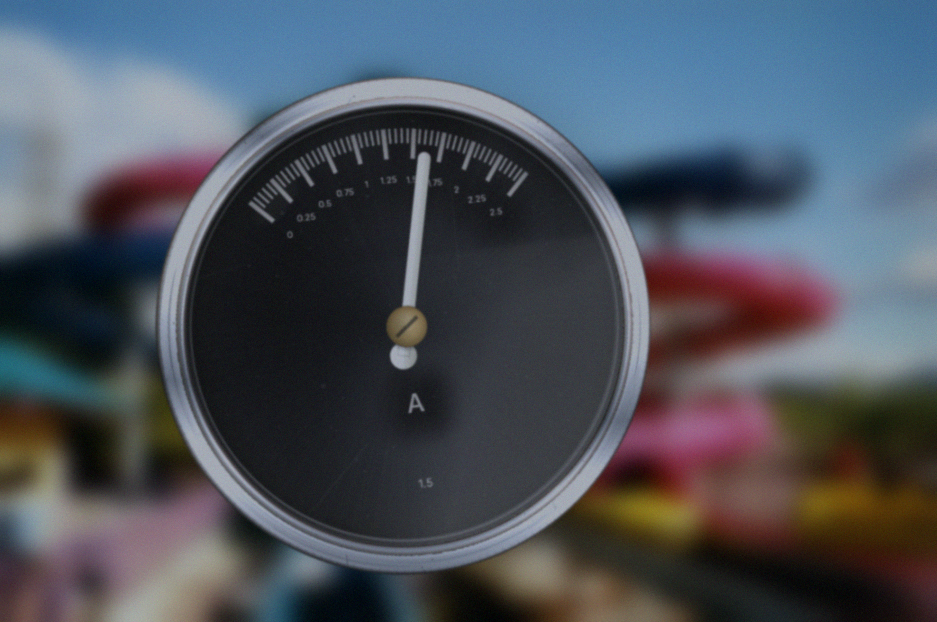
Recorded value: 1.6 (A)
